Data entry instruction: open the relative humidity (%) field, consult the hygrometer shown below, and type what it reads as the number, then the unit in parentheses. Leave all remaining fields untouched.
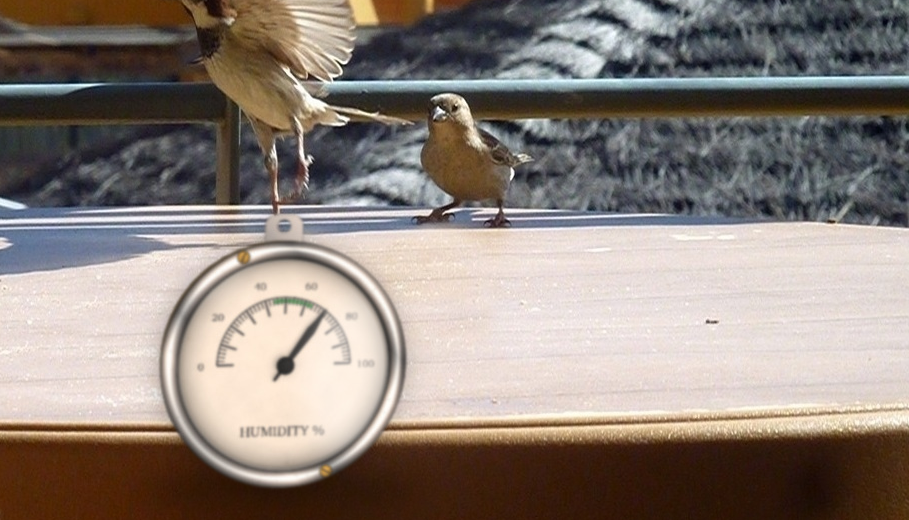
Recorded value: 70 (%)
